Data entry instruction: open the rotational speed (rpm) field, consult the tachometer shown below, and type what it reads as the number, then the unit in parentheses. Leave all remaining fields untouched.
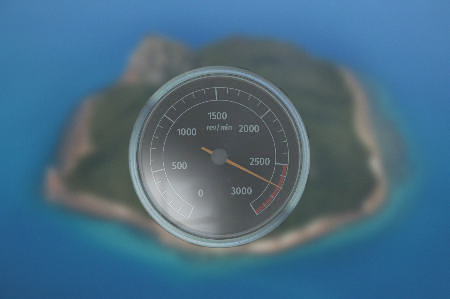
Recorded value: 2700 (rpm)
